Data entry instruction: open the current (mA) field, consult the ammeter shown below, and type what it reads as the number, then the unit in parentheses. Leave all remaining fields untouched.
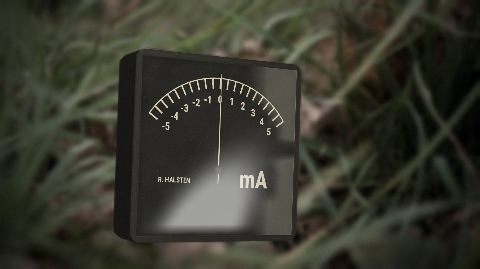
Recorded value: 0 (mA)
